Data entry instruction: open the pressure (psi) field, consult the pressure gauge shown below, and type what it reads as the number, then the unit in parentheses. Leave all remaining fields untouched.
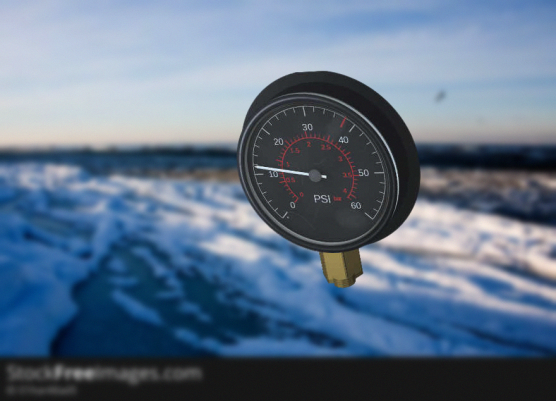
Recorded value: 12 (psi)
